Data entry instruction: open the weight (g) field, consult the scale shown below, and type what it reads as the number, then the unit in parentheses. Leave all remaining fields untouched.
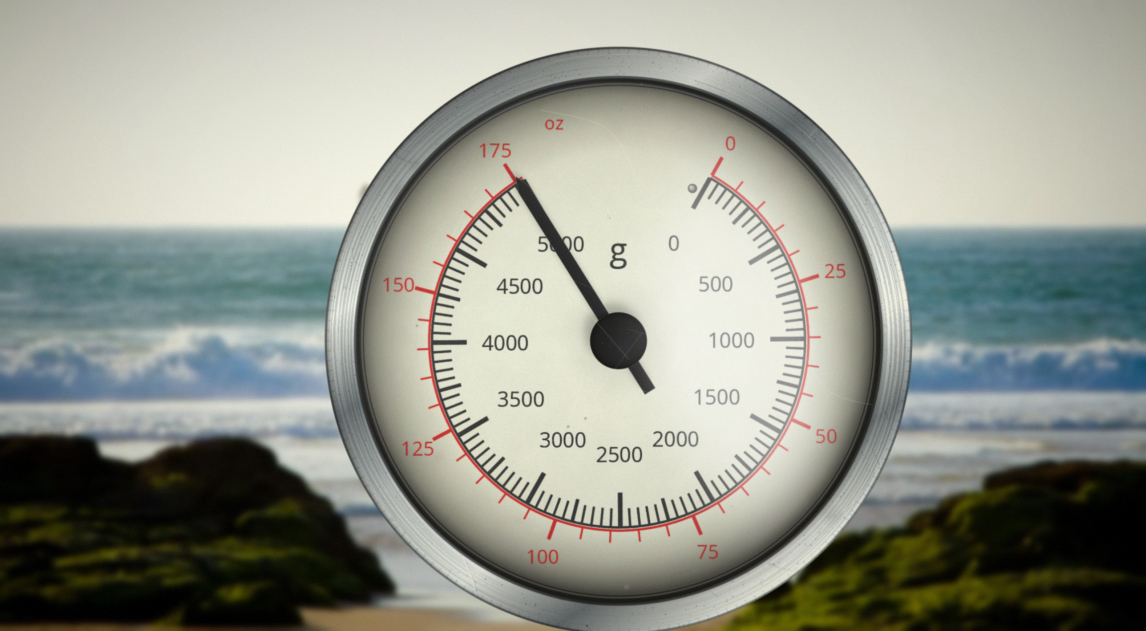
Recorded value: 4975 (g)
